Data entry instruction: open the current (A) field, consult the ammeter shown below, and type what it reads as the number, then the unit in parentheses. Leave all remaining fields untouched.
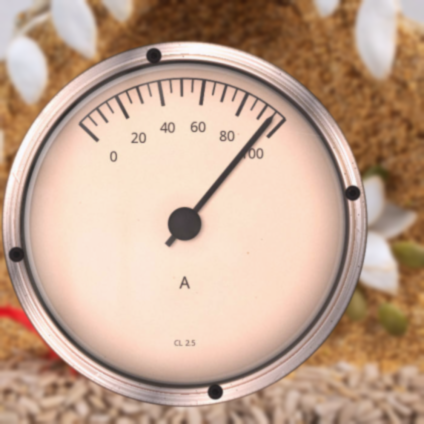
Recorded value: 95 (A)
